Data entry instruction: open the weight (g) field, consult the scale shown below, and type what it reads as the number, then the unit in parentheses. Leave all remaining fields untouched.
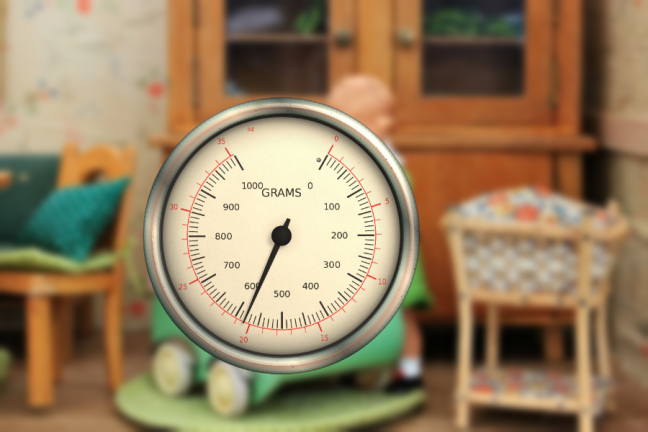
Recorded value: 580 (g)
